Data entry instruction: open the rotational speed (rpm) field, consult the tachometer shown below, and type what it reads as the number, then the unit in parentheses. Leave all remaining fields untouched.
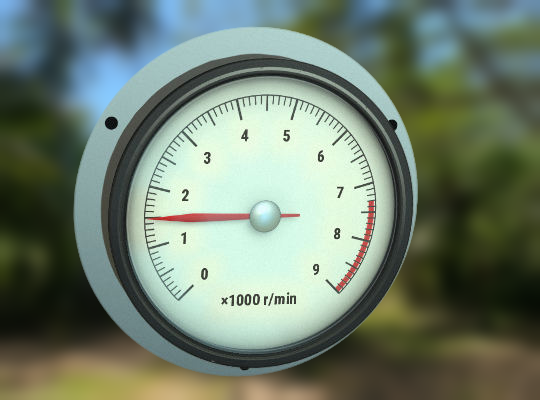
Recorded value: 1500 (rpm)
